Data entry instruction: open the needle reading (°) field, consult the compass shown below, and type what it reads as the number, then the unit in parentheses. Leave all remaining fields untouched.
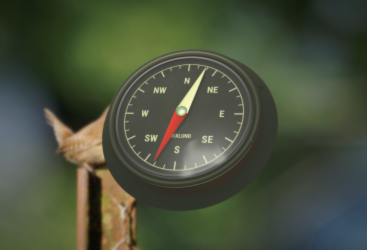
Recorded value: 200 (°)
